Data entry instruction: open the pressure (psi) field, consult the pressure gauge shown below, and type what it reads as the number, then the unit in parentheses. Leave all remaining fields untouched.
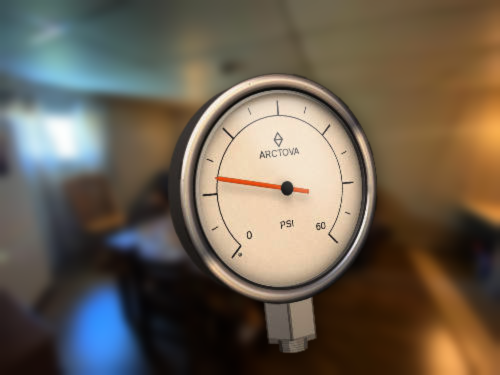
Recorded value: 12.5 (psi)
